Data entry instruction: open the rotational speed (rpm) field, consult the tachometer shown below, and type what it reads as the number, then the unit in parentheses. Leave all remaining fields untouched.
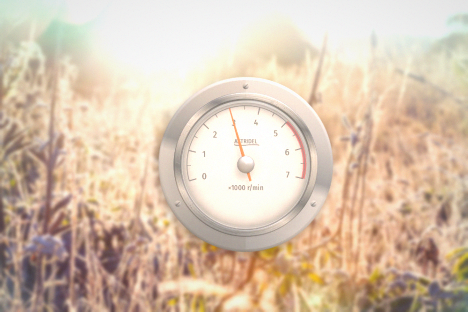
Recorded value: 3000 (rpm)
